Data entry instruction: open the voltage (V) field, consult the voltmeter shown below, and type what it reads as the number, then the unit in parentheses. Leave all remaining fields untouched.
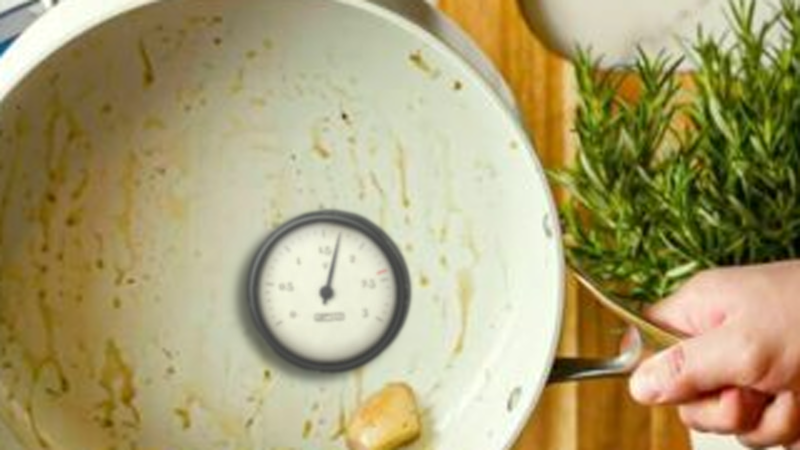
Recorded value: 1.7 (V)
